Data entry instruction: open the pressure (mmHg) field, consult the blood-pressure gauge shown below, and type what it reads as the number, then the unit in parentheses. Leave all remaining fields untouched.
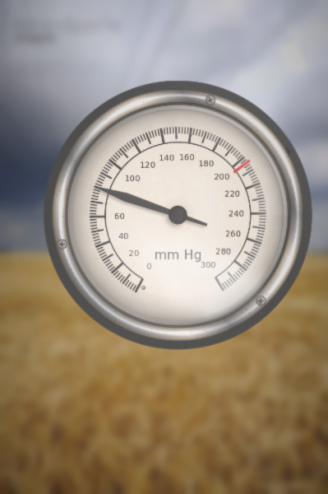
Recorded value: 80 (mmHg)
